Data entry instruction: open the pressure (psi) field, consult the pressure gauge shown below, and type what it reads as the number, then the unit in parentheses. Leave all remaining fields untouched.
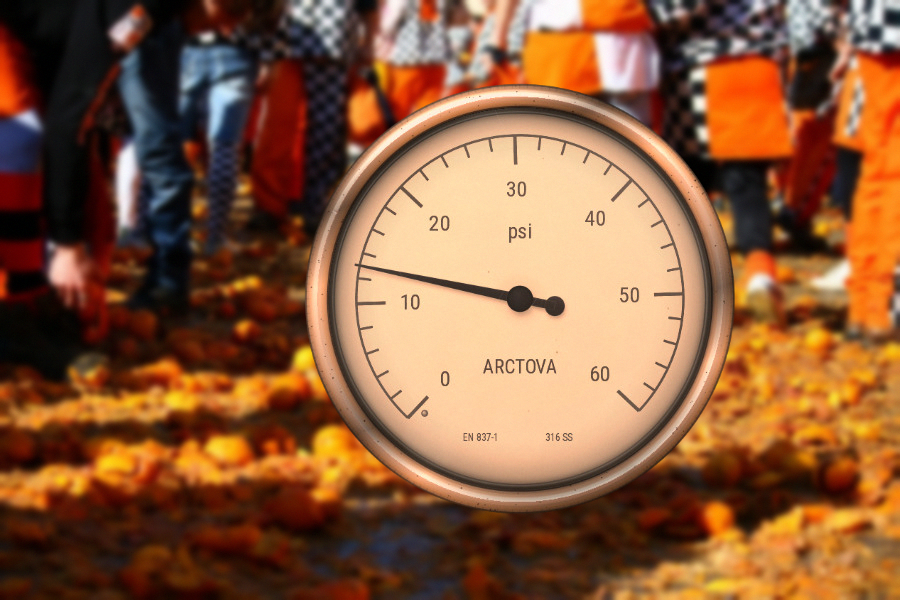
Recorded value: 13 (psi)
